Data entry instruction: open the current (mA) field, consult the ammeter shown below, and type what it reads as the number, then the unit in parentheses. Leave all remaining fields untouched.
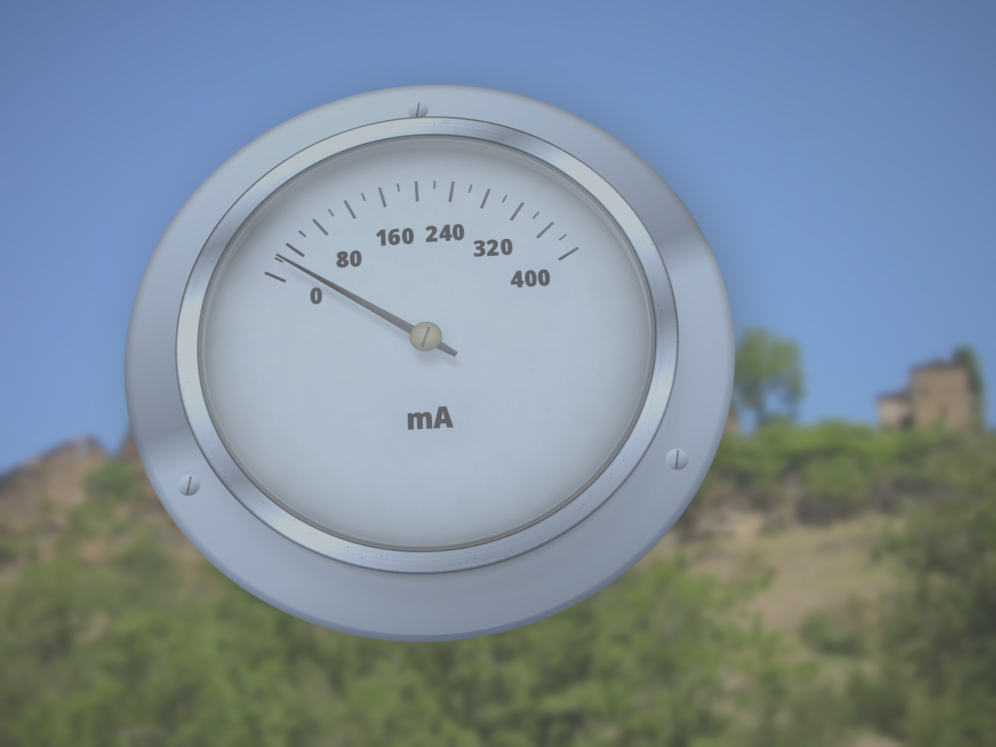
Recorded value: 20 (mA)
